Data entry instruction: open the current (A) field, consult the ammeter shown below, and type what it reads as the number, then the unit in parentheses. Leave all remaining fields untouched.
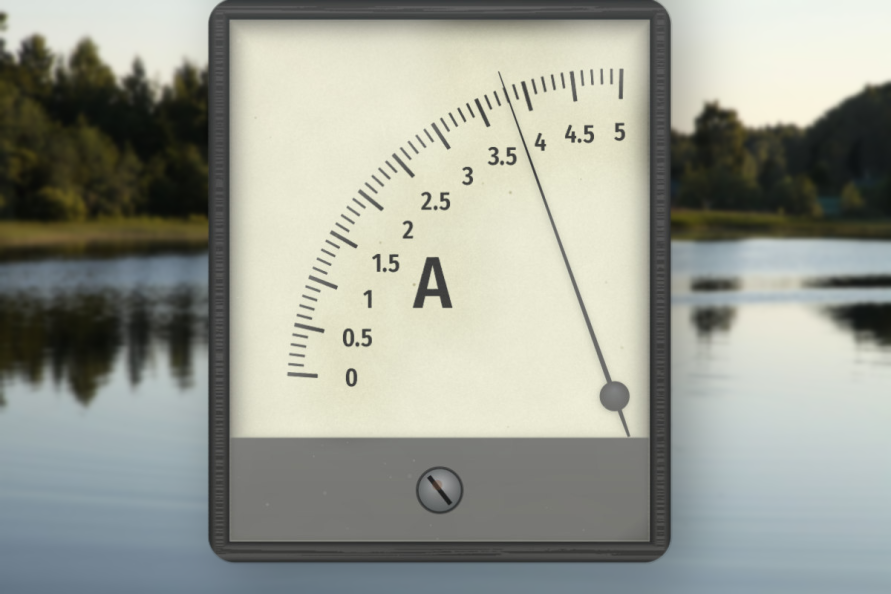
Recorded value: 3.8 (A)
